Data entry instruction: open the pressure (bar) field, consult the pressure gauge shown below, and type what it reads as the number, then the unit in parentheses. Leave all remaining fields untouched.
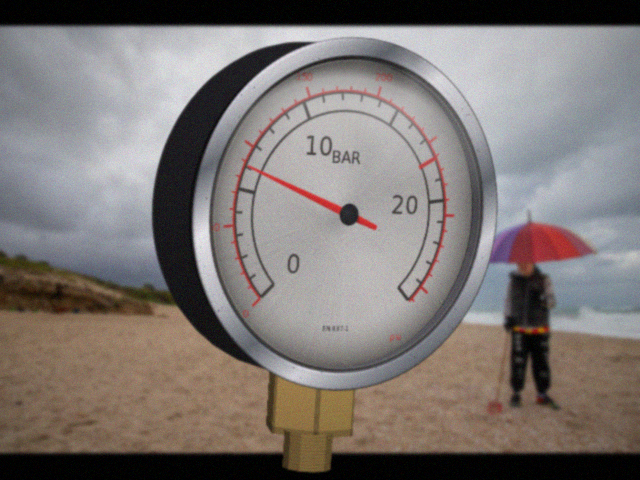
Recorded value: 6 (bar)
